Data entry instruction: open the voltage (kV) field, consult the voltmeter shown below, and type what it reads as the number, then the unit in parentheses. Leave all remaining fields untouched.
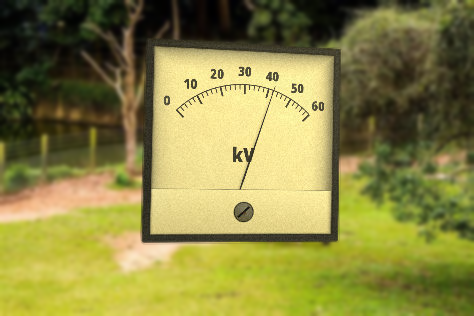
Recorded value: 42 (kV)
